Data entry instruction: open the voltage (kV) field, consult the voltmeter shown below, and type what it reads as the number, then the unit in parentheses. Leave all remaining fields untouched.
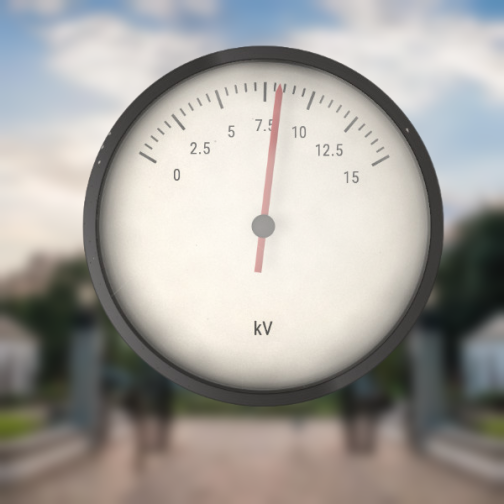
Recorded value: 8.25 (kV)
